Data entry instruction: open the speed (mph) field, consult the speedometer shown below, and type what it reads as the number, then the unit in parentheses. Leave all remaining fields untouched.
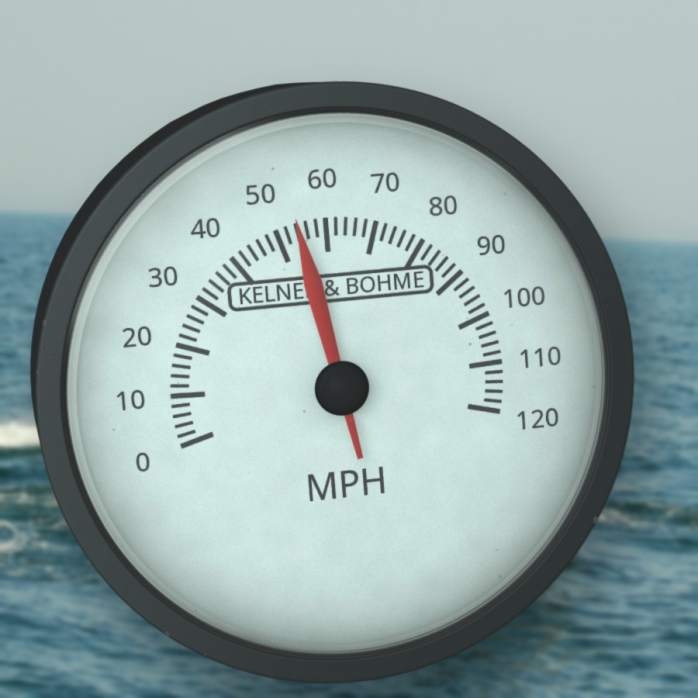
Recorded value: 54 (mph)
